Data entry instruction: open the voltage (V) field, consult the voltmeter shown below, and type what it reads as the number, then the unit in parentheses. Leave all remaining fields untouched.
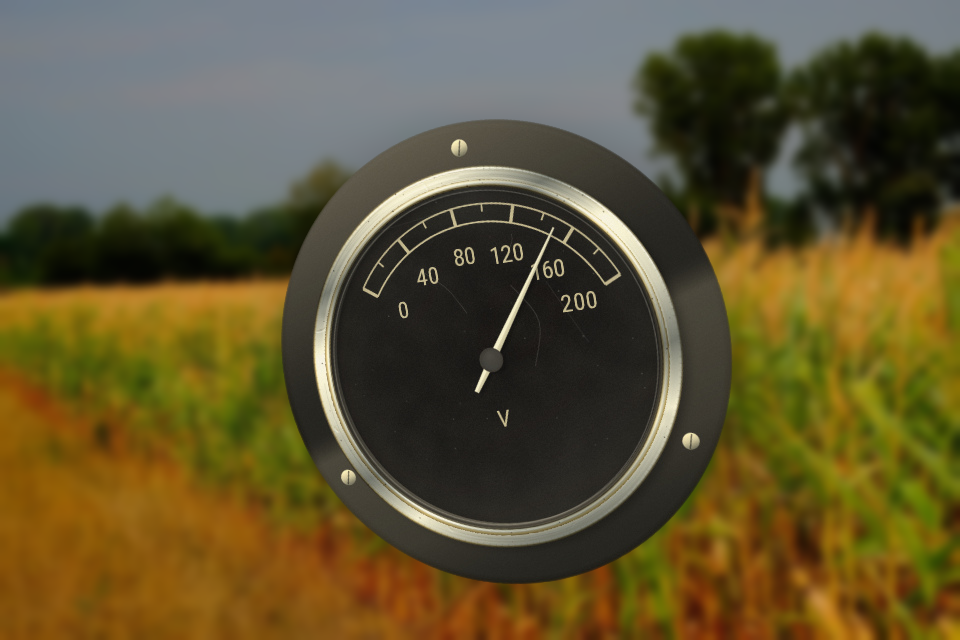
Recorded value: 150 (V)
